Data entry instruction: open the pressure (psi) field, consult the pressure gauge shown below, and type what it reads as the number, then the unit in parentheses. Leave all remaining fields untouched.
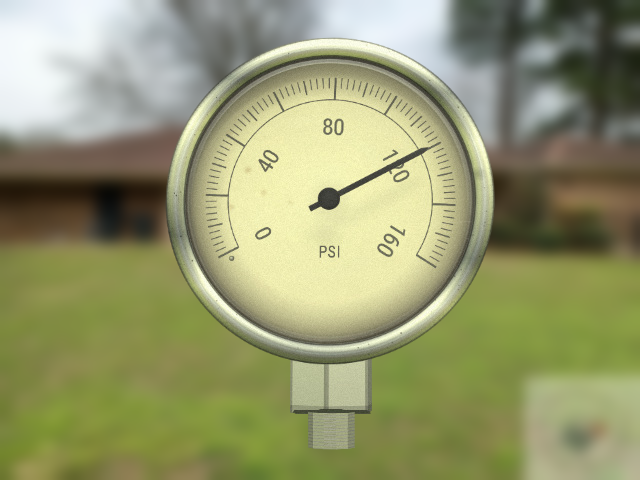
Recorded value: 120 (psi)
